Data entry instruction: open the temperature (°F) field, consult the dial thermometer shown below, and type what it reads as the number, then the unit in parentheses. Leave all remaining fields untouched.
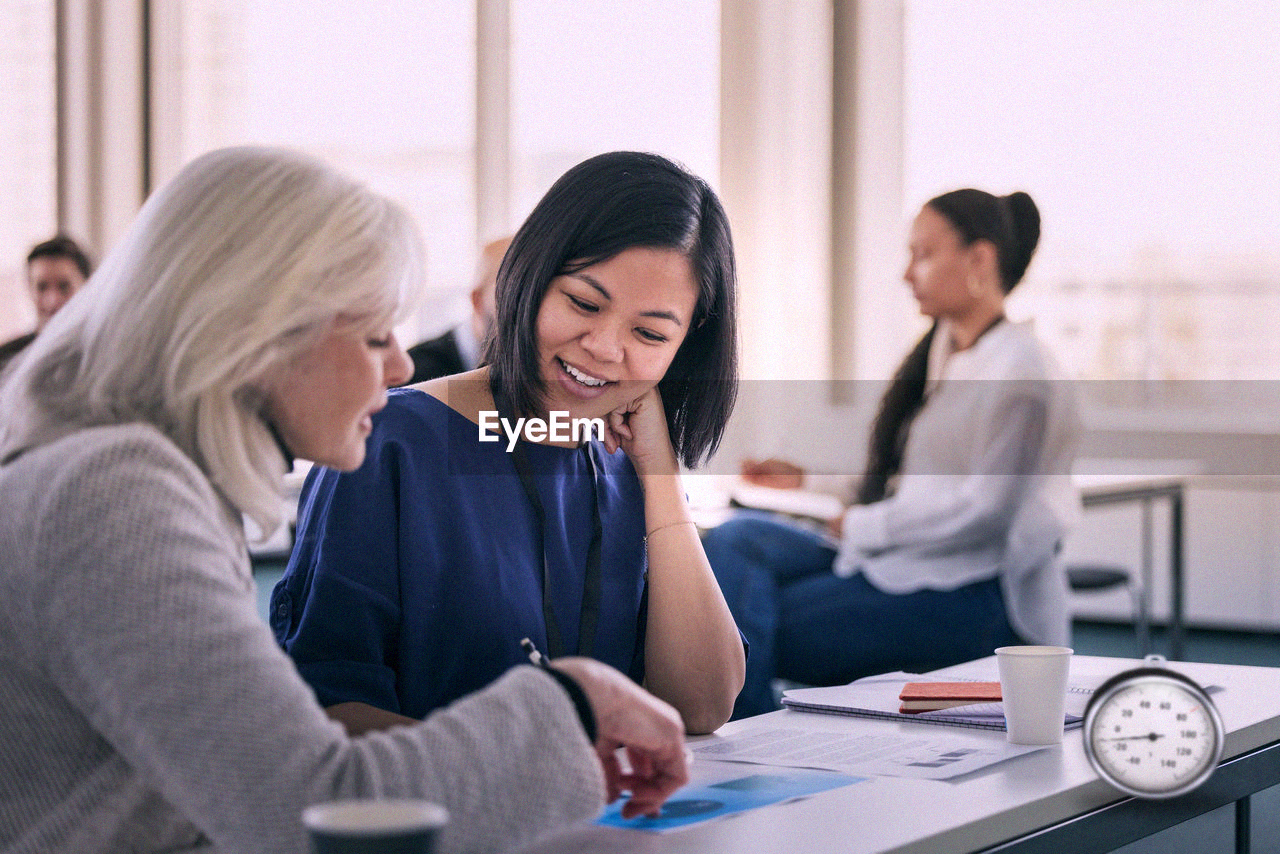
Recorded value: -10 (°F)
